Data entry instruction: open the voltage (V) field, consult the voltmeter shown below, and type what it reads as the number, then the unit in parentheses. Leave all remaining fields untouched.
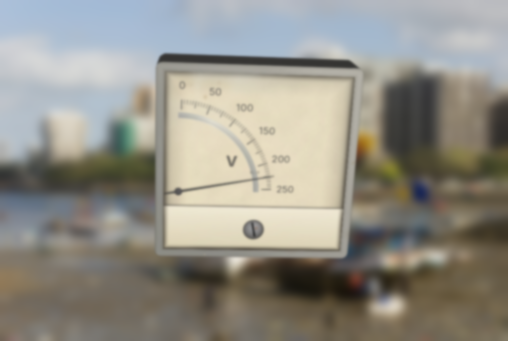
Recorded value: 225 (V)
